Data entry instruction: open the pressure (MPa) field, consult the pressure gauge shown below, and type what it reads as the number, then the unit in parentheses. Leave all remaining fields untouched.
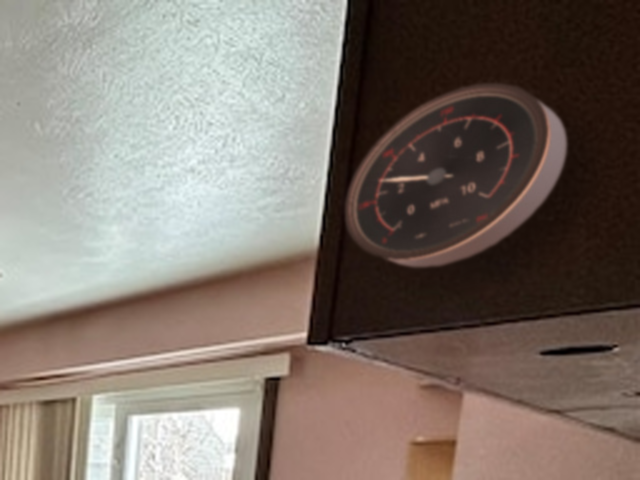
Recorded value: 2.5 (MPa)
